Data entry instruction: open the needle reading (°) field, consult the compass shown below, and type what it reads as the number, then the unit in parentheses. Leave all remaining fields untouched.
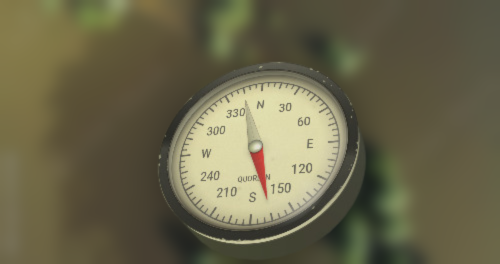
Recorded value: 165 (°)
